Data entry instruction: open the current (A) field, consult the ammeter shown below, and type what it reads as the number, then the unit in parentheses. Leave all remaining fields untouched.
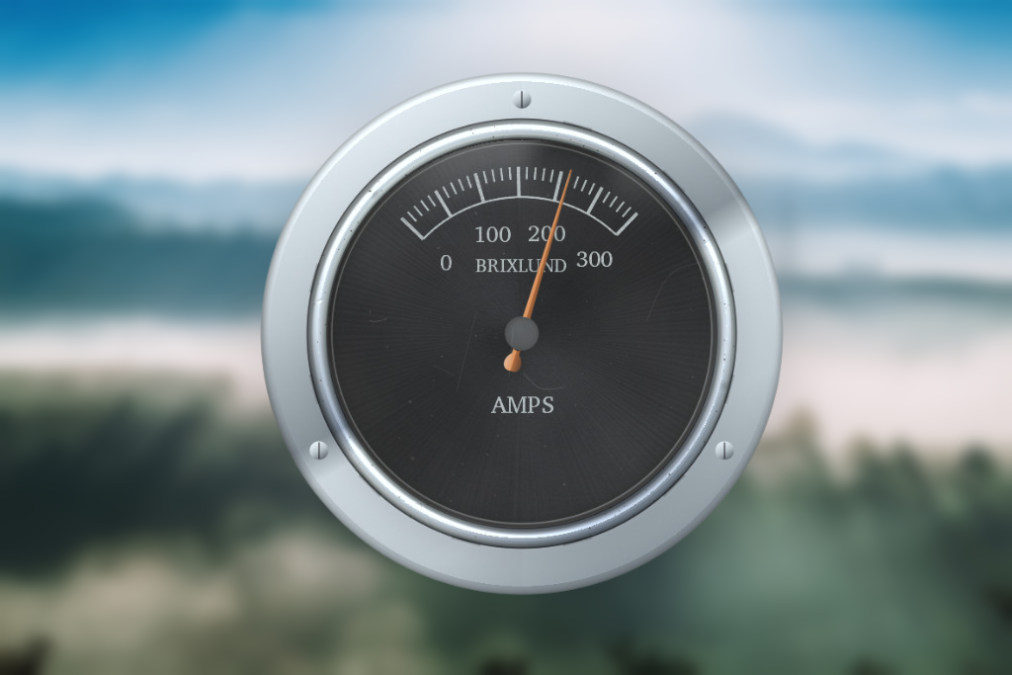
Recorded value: 210 (A)
